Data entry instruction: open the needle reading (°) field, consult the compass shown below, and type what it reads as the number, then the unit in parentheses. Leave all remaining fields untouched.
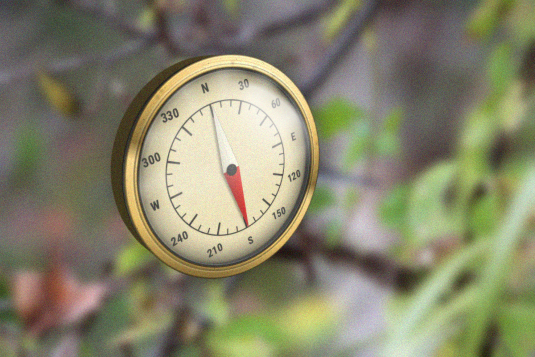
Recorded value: 180 (°)
